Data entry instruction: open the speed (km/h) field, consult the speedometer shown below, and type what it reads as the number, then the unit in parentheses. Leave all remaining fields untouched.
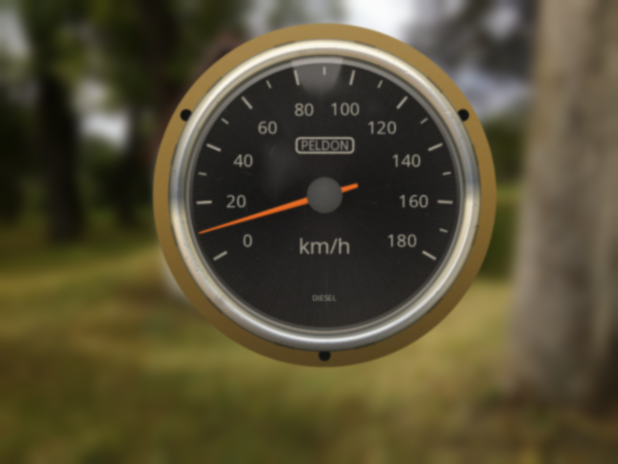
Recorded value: 10 (km/h)
